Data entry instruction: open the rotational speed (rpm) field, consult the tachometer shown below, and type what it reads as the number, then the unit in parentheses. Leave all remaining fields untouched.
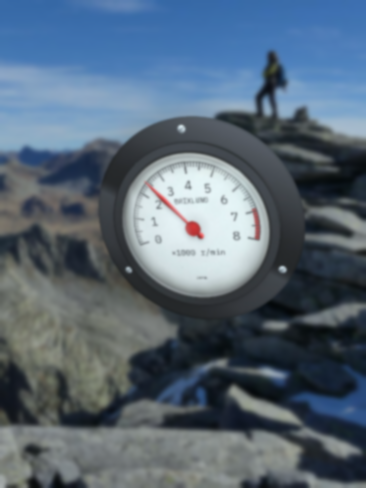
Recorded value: 2500 (rpm)
